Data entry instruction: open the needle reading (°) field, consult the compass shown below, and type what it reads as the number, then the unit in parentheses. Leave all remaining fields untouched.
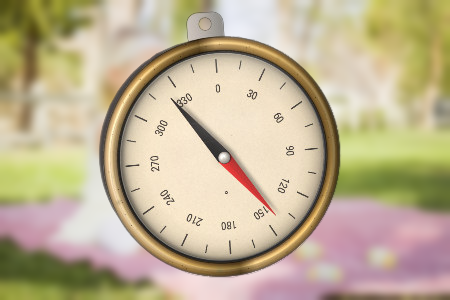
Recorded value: 142.5 (°)
